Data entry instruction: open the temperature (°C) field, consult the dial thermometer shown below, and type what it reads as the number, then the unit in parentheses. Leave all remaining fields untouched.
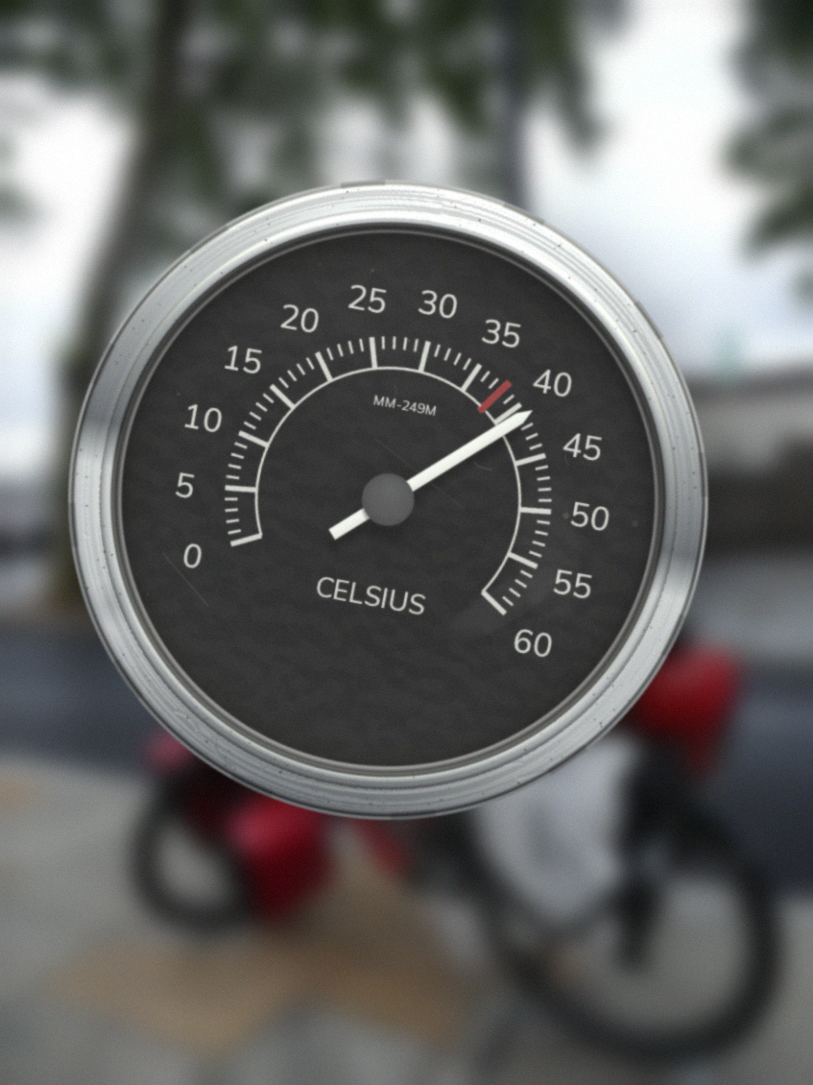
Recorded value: 41 (°C)
